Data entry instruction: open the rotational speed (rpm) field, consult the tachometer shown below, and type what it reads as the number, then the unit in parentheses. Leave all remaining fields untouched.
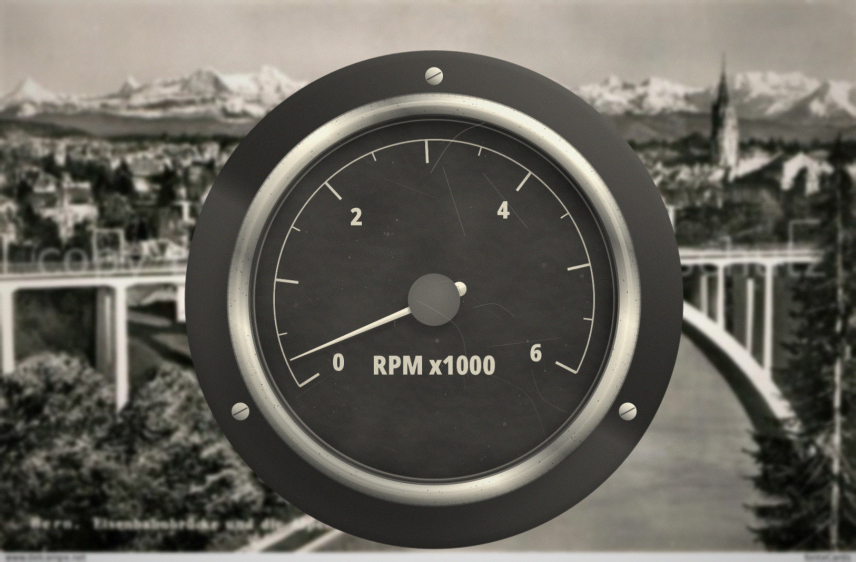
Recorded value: 250 (rpm)
